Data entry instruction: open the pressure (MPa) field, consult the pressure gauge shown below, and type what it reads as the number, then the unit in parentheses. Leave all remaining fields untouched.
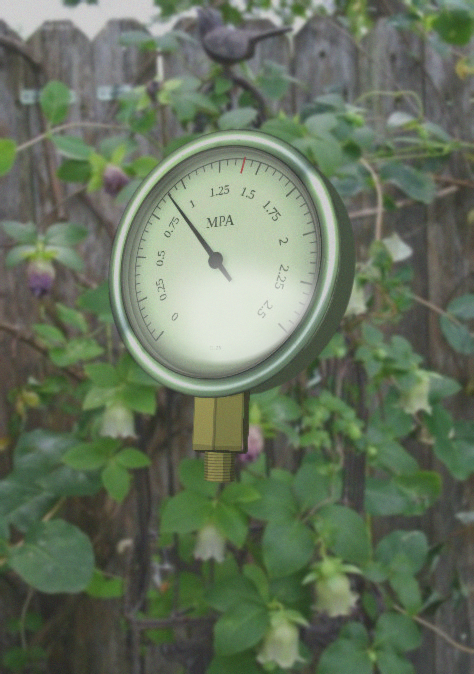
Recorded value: 0.9 (MPa)
